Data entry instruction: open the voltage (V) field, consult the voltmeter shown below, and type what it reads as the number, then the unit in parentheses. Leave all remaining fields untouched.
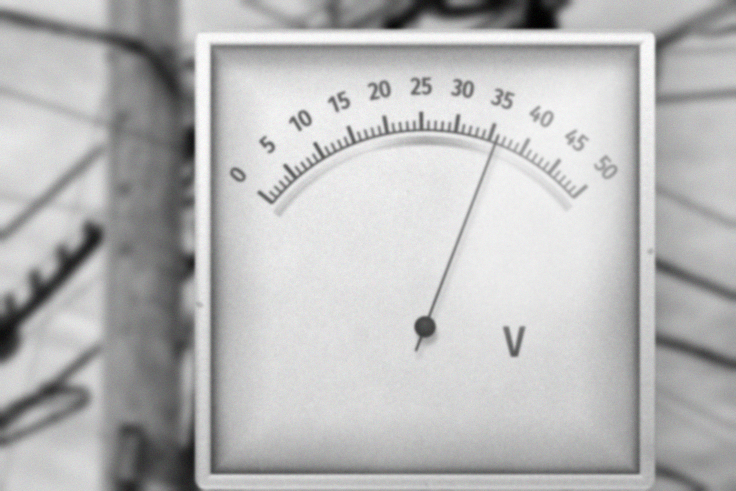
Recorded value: 36 (V)
